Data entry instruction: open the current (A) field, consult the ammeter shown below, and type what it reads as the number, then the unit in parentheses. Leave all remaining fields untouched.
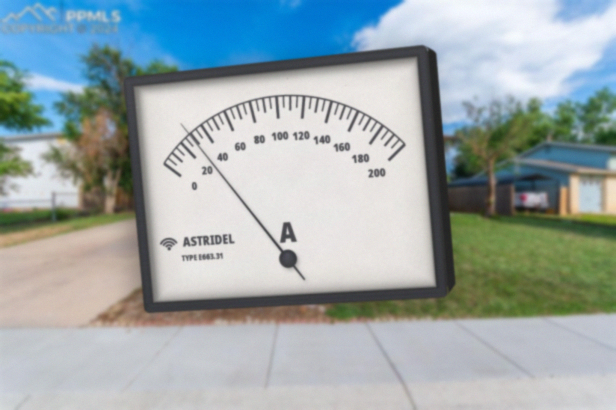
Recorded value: 30 (A)
